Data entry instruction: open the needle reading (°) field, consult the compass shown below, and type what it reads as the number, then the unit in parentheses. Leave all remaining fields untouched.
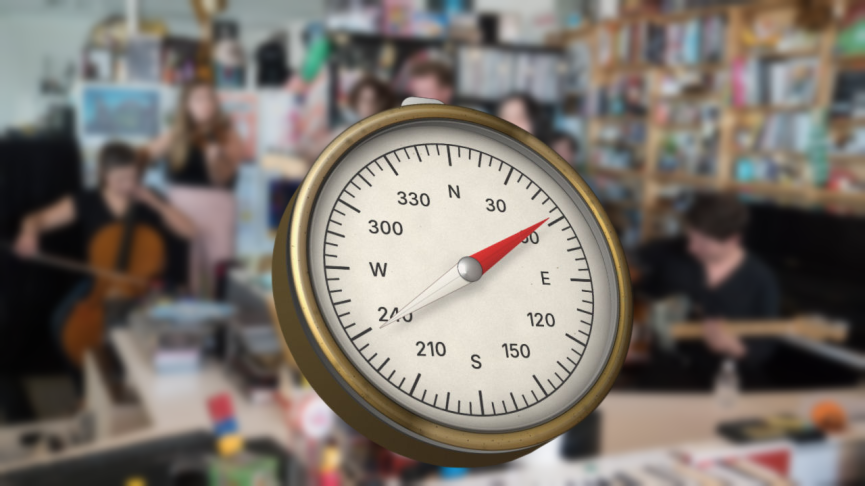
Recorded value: 57.5 (°)
